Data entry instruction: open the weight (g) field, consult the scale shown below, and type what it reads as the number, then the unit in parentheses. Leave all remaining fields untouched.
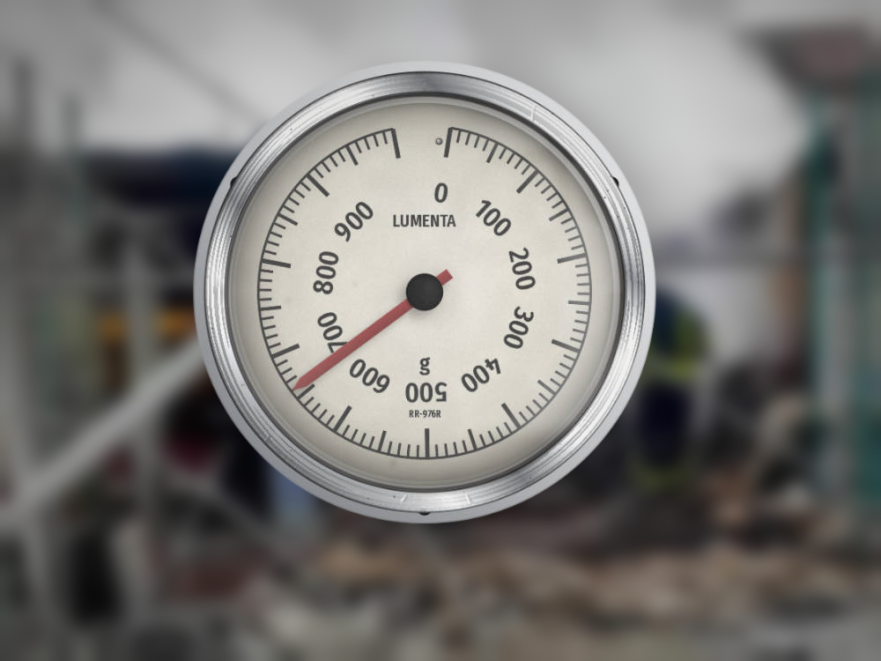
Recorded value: 660 (g)
